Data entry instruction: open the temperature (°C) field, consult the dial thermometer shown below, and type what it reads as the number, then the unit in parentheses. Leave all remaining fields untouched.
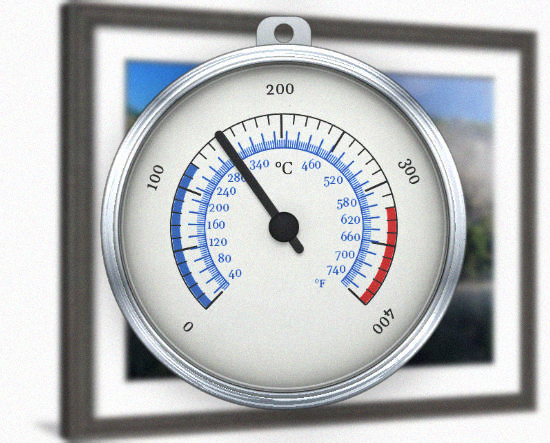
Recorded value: 150 (°C)
